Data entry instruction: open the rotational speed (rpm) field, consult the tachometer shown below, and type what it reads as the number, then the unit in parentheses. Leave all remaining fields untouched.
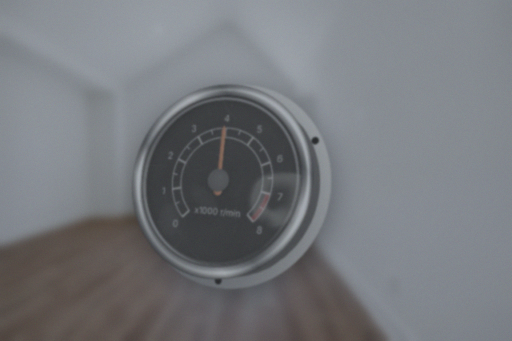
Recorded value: 4000 (rpm)
